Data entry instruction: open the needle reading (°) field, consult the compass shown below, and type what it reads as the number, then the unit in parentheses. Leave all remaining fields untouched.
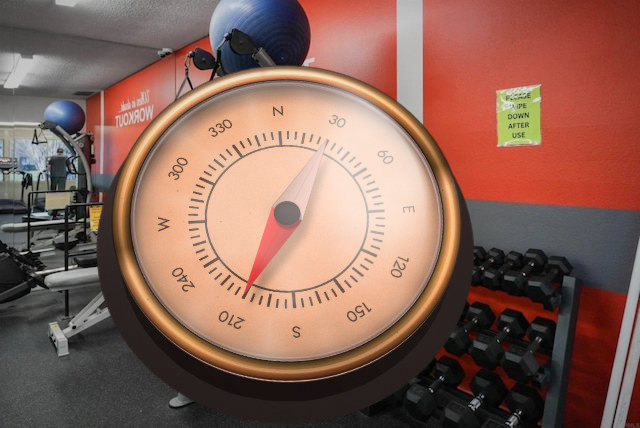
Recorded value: 210 (°)
